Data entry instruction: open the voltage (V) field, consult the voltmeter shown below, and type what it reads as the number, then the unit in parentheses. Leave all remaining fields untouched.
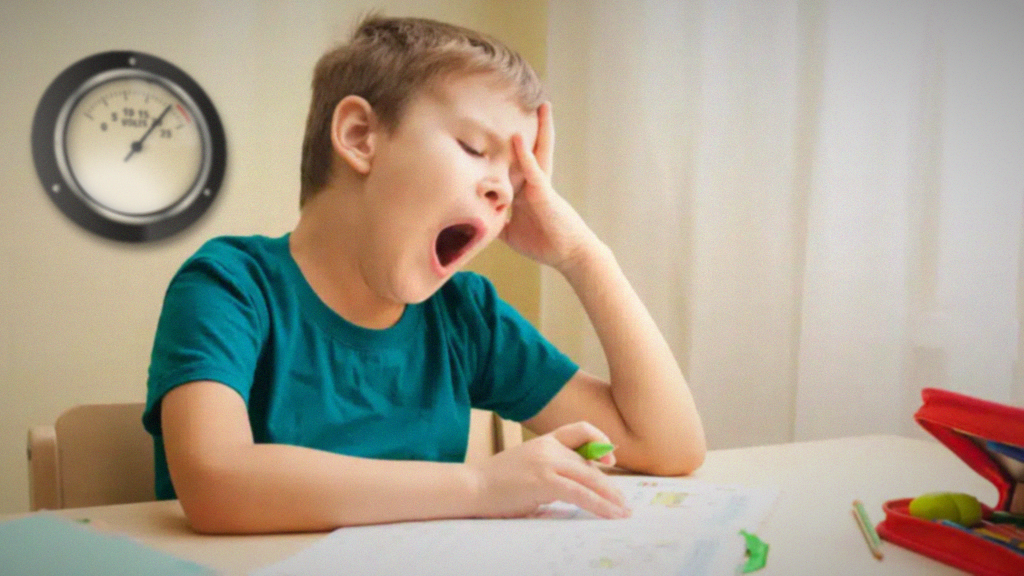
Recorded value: 20 (V)
